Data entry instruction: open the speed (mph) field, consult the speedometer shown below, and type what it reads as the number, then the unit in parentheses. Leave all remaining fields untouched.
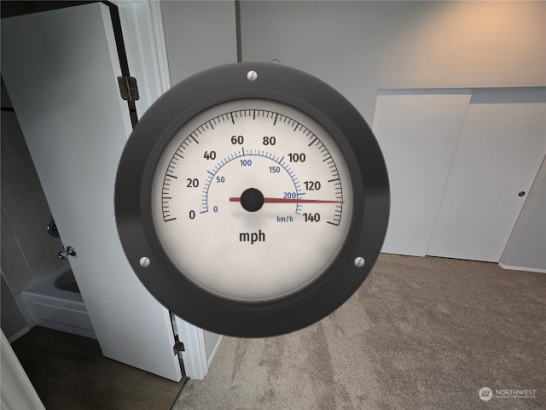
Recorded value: 130 (mph)
